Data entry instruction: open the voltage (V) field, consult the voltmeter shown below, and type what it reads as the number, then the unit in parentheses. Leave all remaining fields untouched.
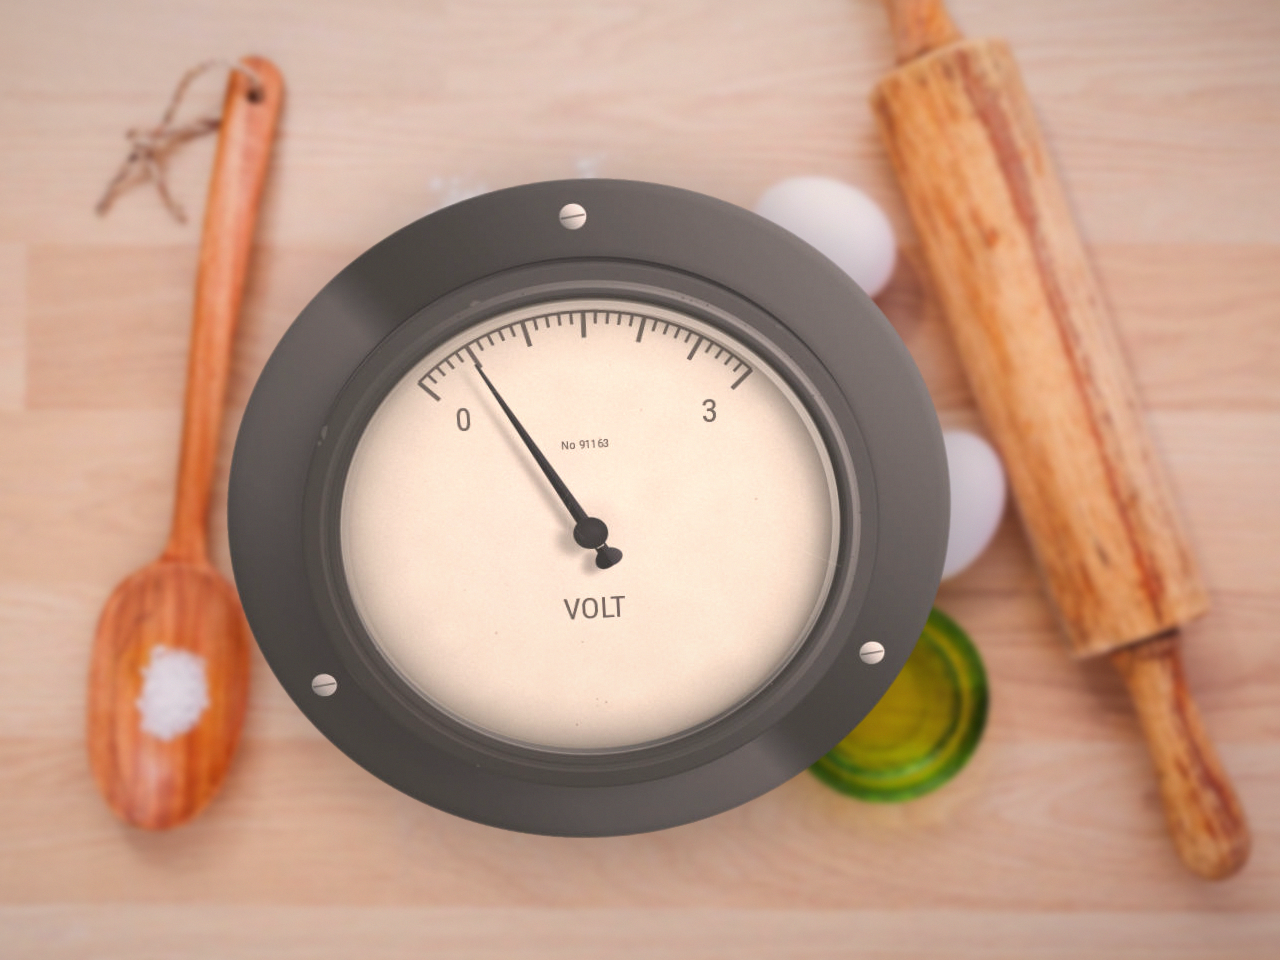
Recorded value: 0.5 (V)
